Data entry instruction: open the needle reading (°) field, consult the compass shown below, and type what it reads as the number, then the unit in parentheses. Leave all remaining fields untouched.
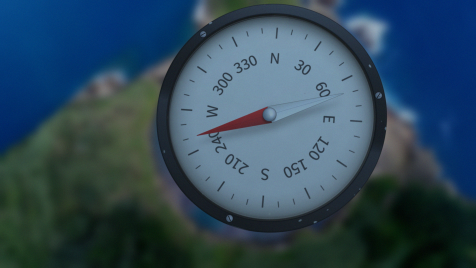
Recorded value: 250 (°)
